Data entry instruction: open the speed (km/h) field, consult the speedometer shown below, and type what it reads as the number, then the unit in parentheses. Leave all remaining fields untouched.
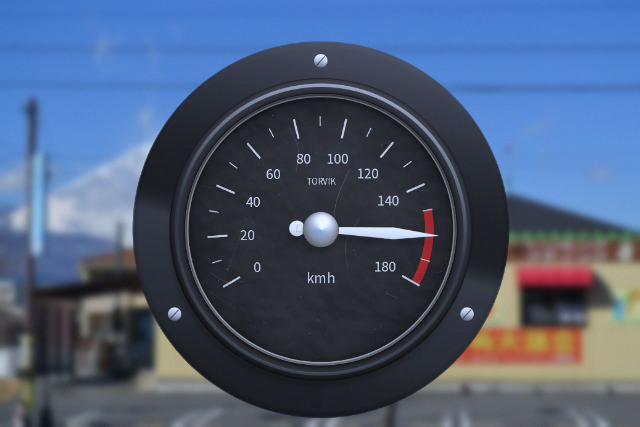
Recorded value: 160 (km/h)
